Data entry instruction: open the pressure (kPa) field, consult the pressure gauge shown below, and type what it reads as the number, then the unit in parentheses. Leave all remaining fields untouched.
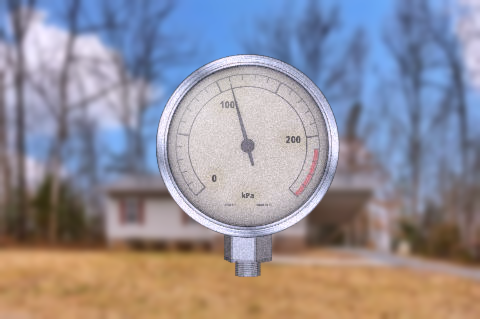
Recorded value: 110 (kPa)
